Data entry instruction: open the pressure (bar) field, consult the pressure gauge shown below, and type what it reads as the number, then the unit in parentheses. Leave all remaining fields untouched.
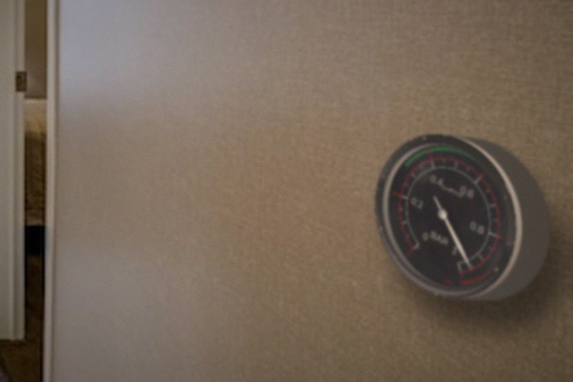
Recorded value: 0.95 (bar)
